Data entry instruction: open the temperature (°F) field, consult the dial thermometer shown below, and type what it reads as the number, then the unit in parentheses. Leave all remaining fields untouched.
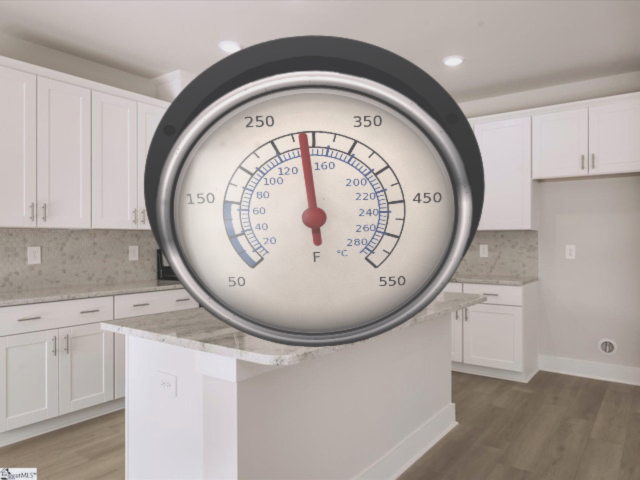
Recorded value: 287.5 (°F)
